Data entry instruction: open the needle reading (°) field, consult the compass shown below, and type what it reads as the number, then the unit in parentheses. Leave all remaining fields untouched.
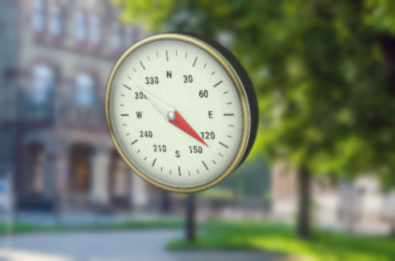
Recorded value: 130 (°)
